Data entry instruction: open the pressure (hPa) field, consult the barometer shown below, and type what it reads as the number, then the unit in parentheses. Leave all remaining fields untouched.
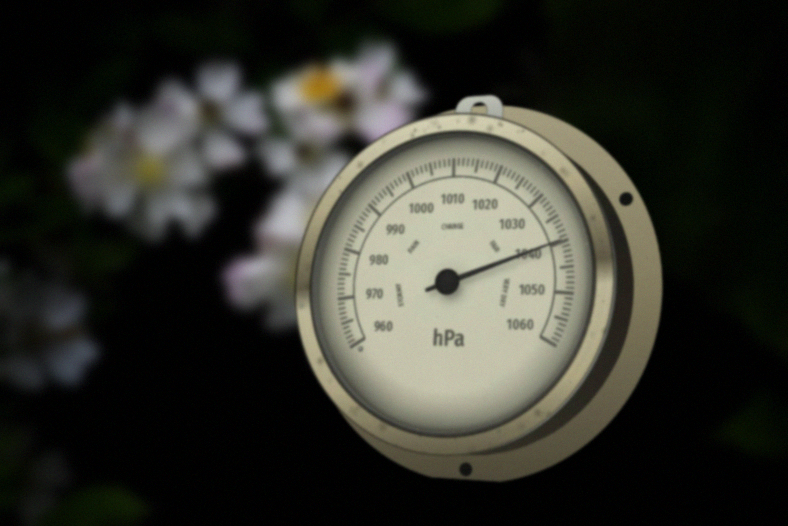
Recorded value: 1040 (hPa)
